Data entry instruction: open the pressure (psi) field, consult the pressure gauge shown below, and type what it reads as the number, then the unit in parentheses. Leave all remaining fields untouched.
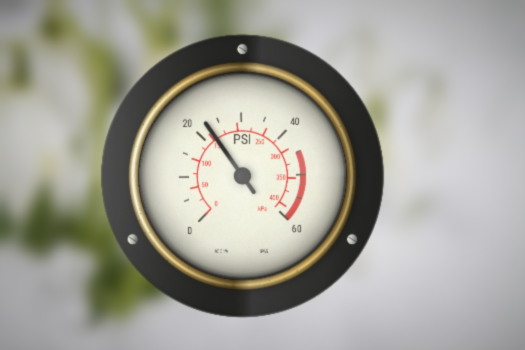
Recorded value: 22.5 (psi)
